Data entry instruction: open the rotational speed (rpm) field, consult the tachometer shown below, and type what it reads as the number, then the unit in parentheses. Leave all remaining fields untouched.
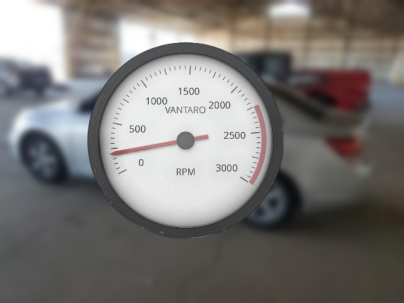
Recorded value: 200 (rpm)
